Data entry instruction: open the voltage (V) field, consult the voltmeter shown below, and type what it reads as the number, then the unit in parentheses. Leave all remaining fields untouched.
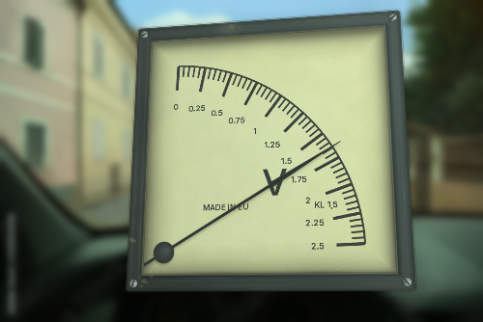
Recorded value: 1.65 (V)
